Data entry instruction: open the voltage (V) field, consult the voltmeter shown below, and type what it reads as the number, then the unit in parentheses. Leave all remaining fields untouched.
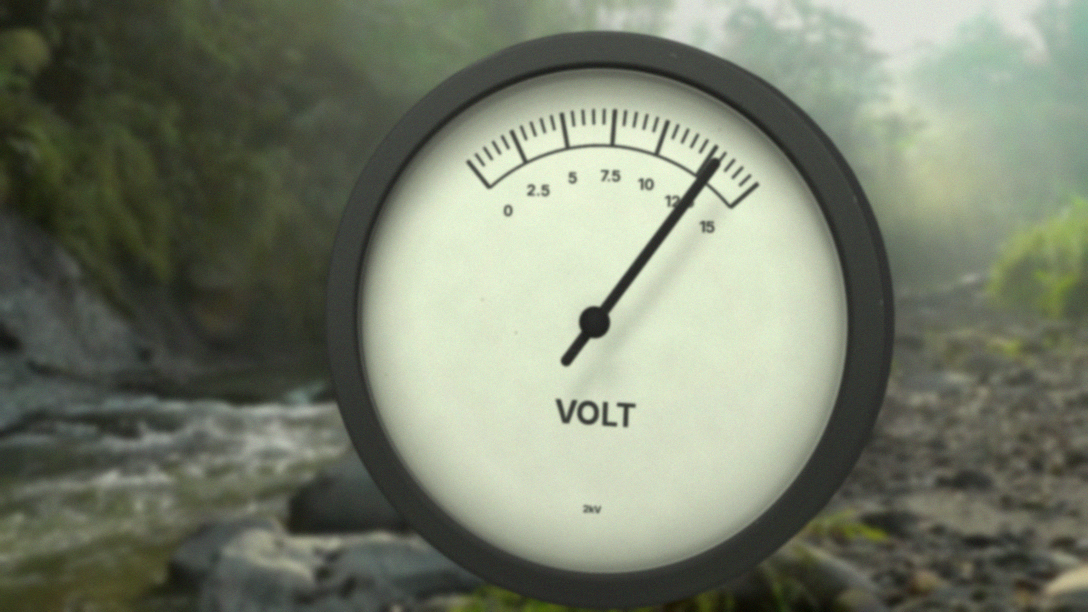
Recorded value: 13 (V)
